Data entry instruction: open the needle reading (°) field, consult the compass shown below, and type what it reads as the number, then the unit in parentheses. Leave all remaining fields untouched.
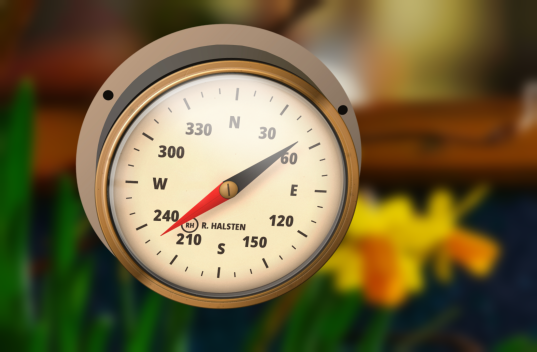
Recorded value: 230 (°)
